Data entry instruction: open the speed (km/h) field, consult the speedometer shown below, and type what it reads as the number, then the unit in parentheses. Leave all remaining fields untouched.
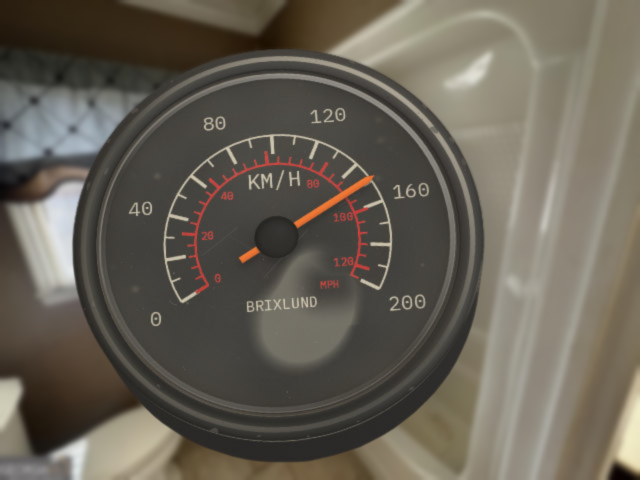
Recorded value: 150 (km/h)
